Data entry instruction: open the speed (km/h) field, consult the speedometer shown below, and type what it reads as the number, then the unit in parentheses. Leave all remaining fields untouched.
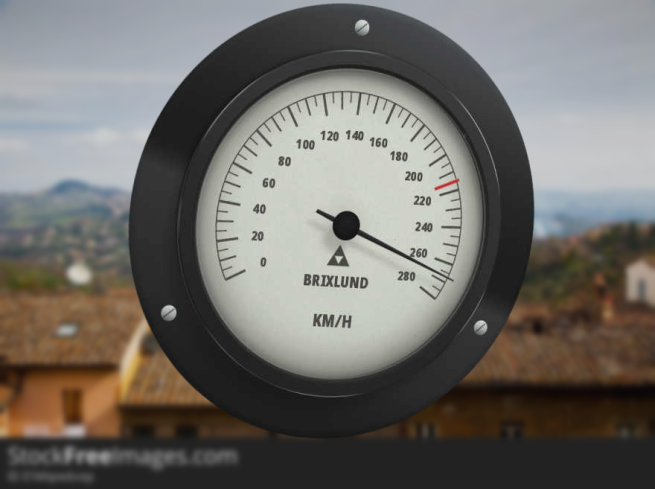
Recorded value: 267.5 (km/h)
